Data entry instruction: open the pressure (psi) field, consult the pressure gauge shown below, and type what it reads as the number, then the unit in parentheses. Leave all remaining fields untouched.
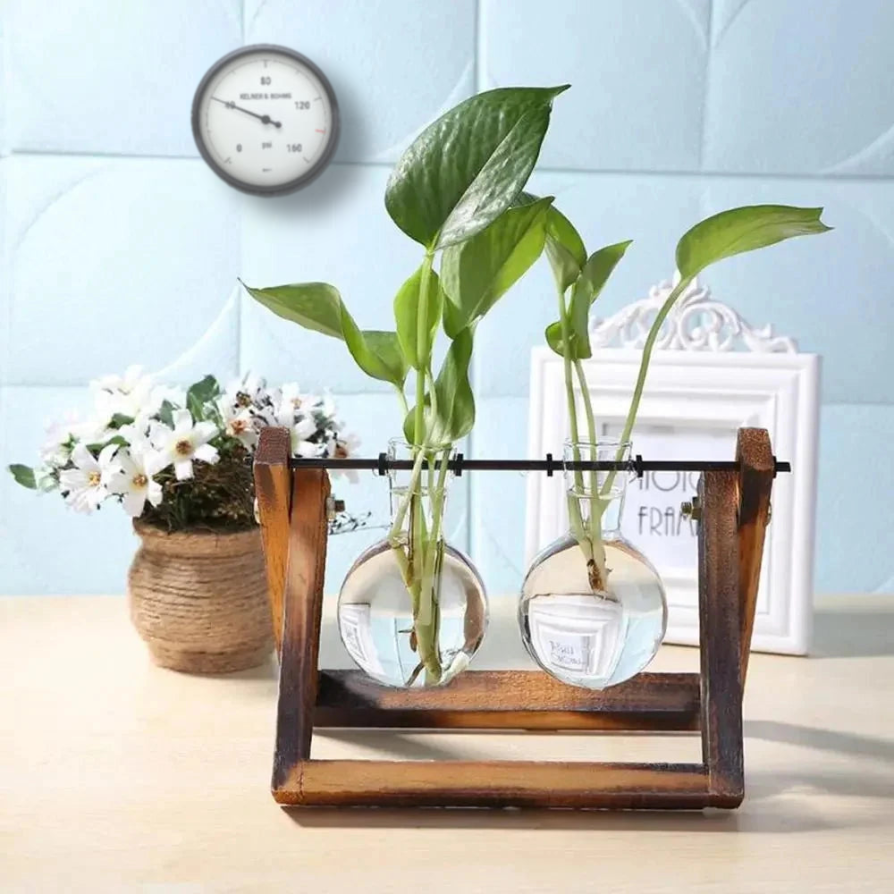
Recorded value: 40 (psi)
